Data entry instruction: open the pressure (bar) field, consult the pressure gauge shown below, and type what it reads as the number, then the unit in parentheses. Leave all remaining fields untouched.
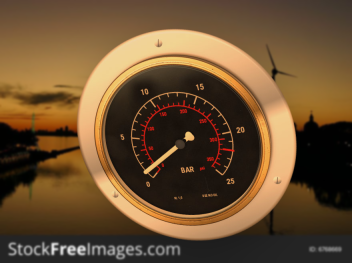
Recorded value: 1 (bar)
